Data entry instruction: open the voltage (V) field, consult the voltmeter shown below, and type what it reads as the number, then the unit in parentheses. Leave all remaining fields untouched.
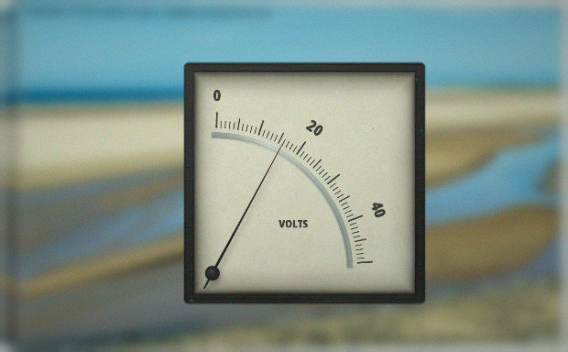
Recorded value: 16 (V)
